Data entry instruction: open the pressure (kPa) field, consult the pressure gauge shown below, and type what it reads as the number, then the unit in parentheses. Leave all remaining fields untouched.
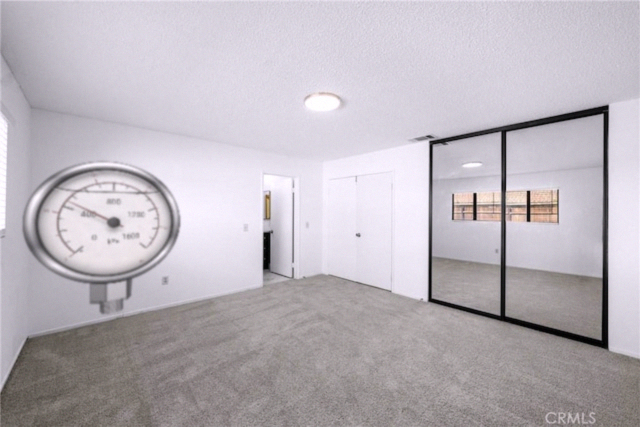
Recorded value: 450 (kPa)
